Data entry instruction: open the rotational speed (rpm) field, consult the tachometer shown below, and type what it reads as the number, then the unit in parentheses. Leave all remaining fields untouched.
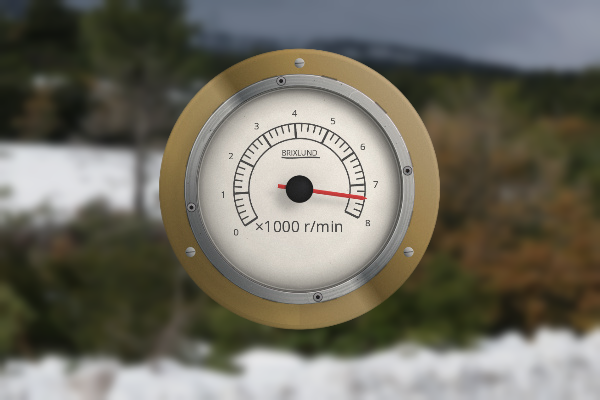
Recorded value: 7400 (rpm)
